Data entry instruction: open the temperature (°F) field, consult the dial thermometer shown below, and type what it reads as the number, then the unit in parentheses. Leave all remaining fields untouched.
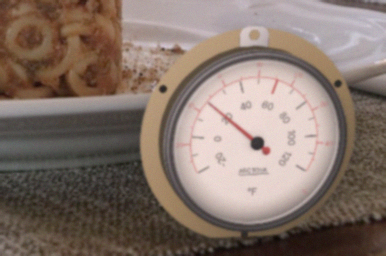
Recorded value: 20 (°F)
